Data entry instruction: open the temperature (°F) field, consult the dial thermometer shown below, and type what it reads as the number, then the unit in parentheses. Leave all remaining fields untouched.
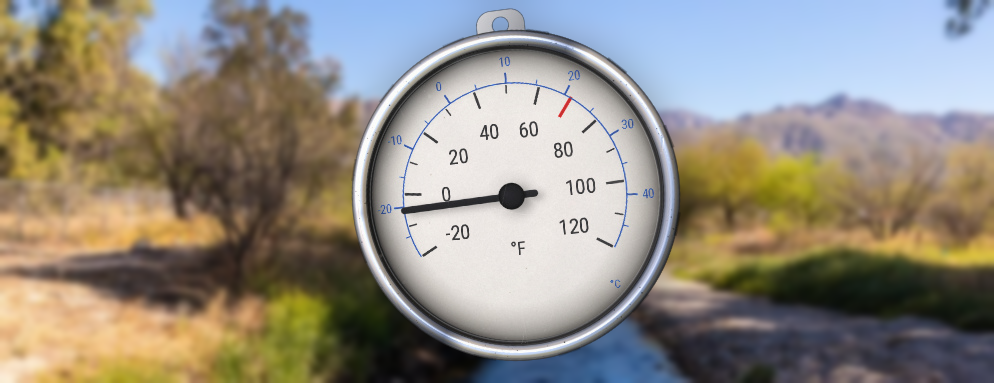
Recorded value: -5 (°F)
